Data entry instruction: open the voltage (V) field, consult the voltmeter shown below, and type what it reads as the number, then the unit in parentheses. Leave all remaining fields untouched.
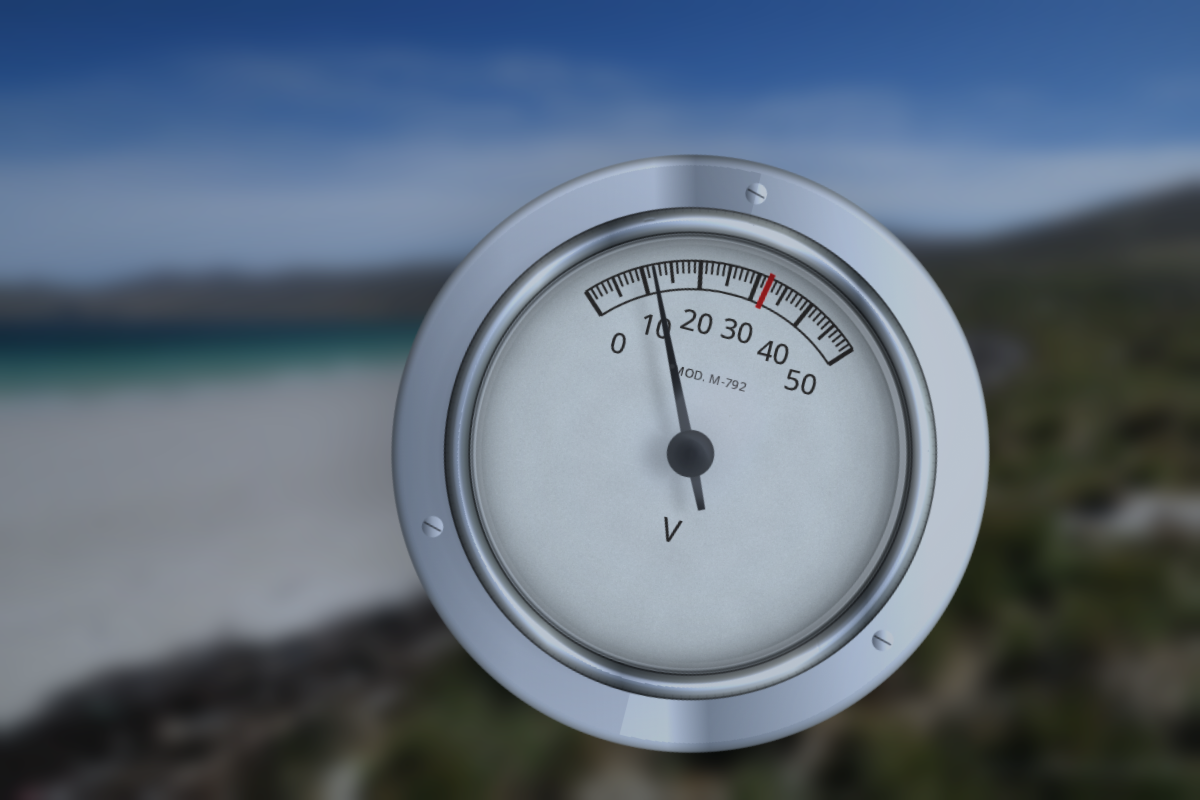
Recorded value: 12 (V)
